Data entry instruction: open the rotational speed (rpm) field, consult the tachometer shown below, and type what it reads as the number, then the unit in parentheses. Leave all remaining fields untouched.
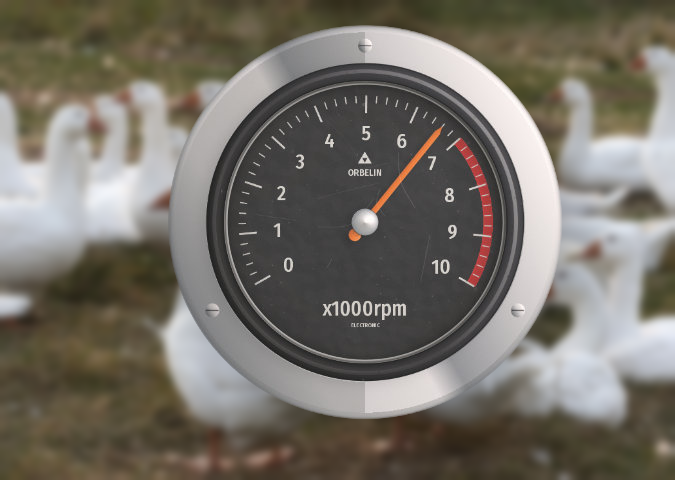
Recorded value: 6600 (rpm)
